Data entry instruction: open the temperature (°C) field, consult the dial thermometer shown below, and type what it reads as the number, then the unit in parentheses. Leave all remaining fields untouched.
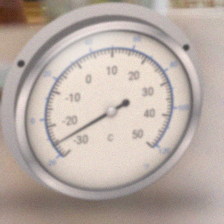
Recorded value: -25 (°C)
